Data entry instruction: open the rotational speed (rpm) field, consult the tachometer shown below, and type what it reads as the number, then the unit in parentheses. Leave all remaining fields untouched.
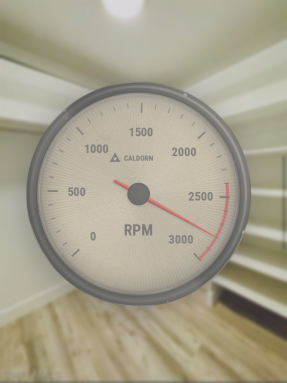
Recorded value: 2800 (rpm)
